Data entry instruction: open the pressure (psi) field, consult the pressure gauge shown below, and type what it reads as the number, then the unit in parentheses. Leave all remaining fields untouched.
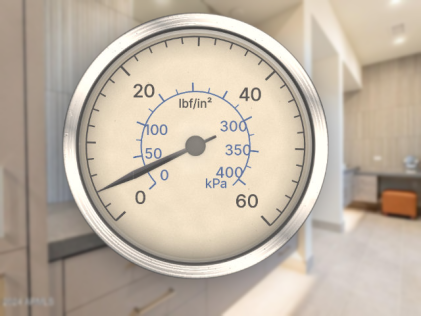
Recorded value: 4 (psi)
